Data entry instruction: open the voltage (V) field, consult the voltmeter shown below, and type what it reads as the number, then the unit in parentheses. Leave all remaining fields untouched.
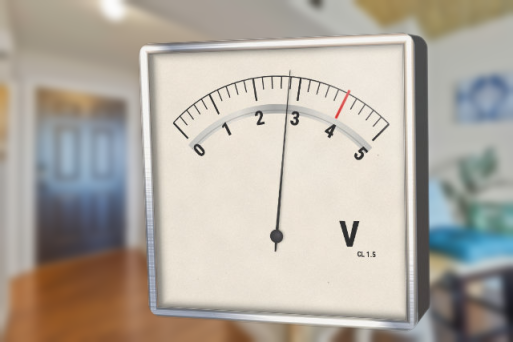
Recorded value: 2.8 (V)
